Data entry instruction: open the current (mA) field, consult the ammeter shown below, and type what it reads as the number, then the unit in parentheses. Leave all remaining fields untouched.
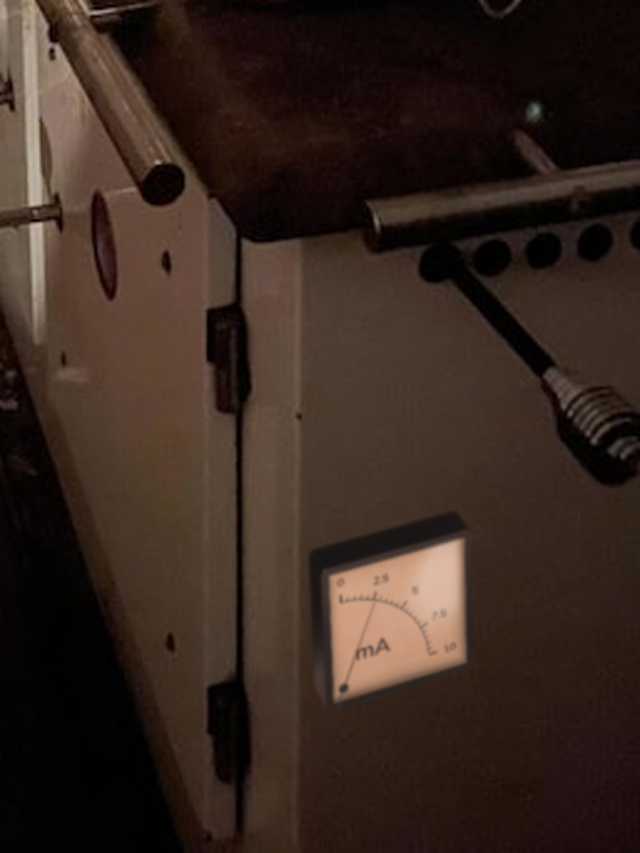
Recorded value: 2.5 (mA)
